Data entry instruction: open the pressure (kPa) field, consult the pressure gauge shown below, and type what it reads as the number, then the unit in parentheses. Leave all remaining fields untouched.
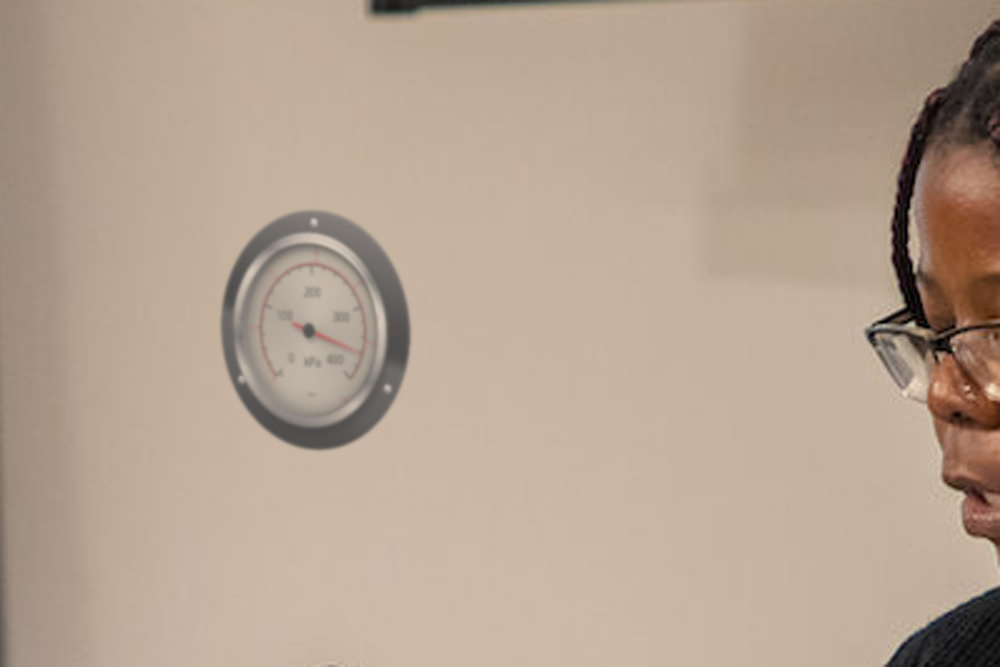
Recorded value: 360 (kPa)
